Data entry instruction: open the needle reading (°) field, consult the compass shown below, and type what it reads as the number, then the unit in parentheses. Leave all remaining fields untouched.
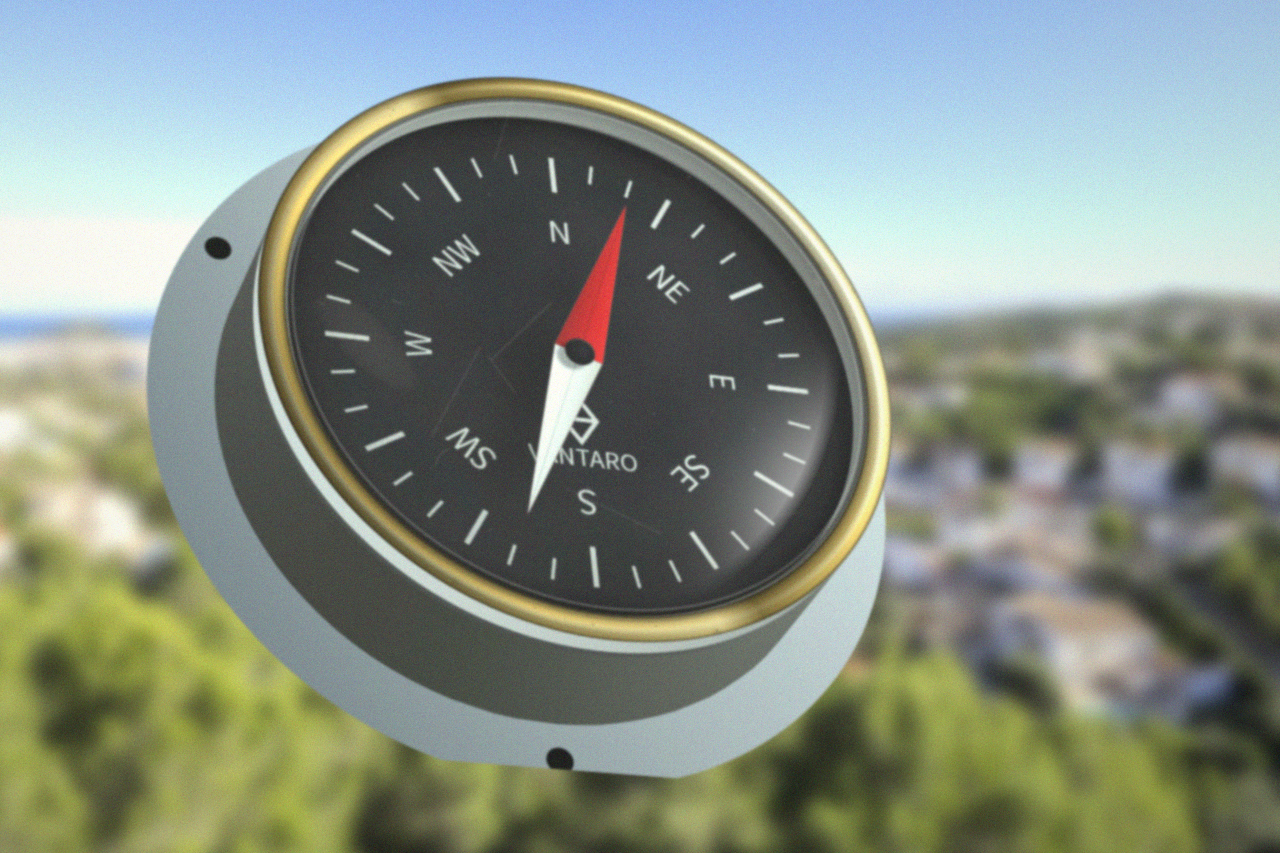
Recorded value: 20 (°)
